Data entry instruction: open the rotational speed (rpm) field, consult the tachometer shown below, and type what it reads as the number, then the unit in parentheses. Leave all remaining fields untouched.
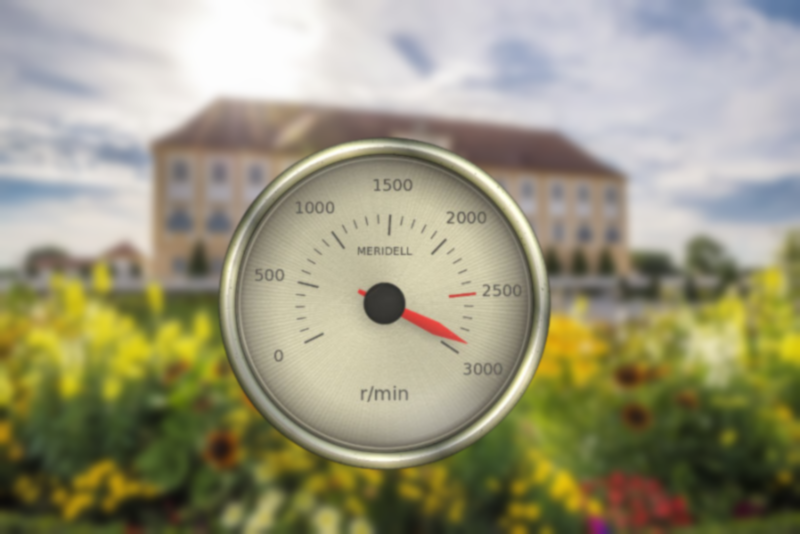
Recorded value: 2900 (rpm)
